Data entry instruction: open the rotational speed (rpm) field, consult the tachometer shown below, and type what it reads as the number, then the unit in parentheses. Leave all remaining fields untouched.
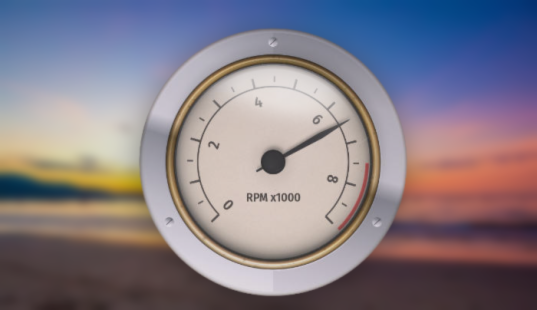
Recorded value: 6500 (rpm)
